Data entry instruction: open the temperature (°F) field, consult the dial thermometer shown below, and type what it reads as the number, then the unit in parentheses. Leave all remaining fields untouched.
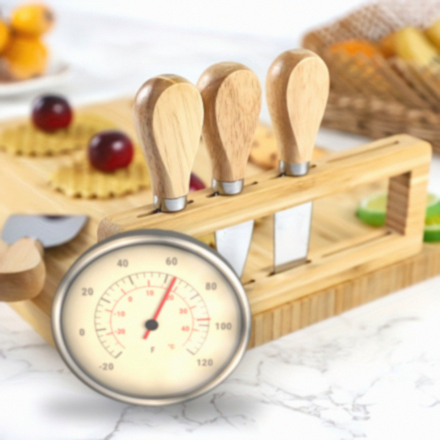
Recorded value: 64 (°F)
